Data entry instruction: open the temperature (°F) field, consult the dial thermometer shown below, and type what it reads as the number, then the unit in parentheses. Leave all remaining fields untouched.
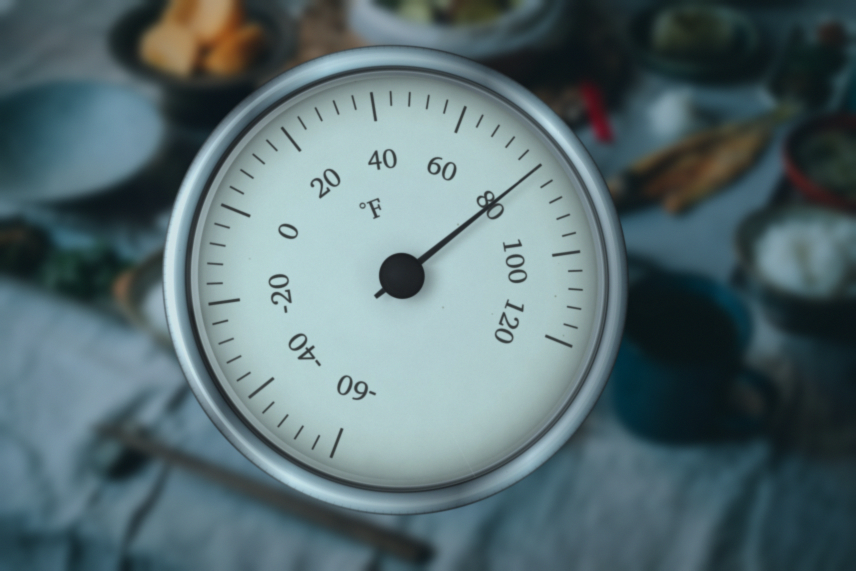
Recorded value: 80 (°F)
